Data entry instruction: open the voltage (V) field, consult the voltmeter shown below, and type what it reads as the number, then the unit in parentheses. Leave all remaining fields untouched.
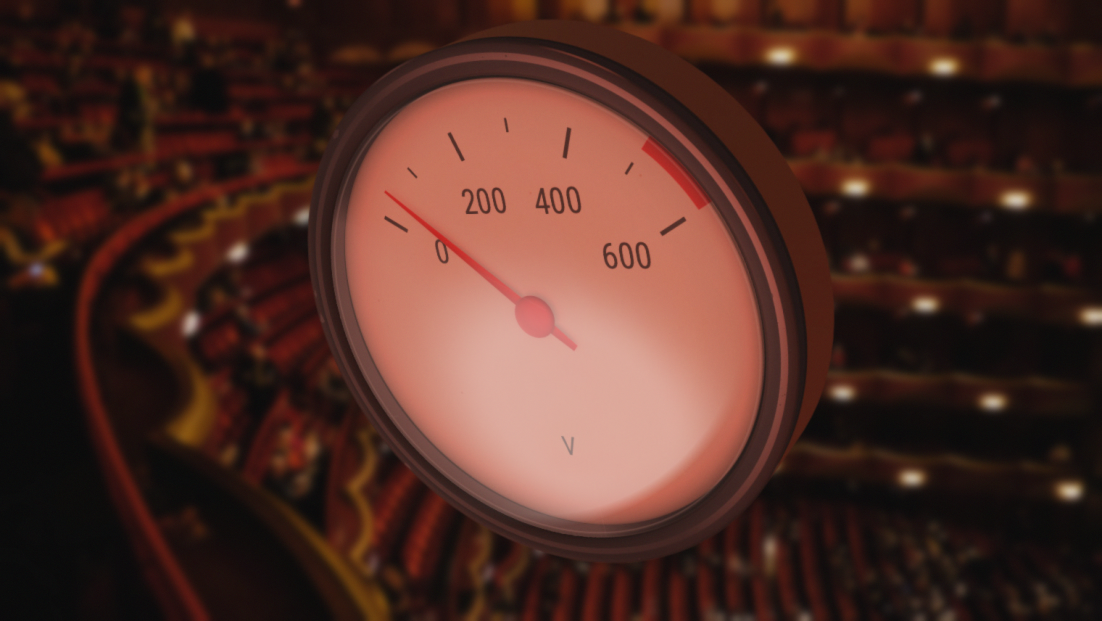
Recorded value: 50 (V)
